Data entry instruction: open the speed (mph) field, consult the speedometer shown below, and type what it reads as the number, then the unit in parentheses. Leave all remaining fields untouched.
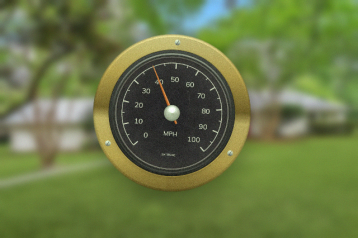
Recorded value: 40 (mph)
